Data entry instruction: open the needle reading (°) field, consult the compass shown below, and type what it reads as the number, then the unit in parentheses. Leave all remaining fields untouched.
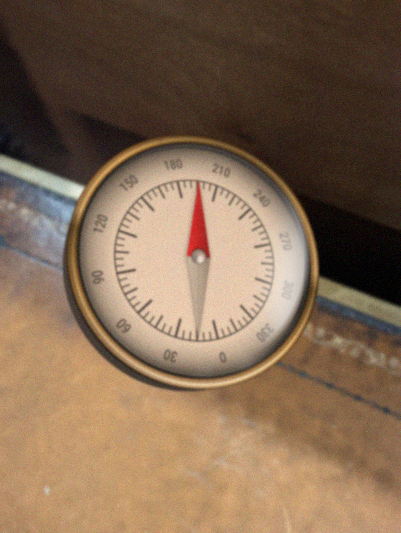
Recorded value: 195 (°)
